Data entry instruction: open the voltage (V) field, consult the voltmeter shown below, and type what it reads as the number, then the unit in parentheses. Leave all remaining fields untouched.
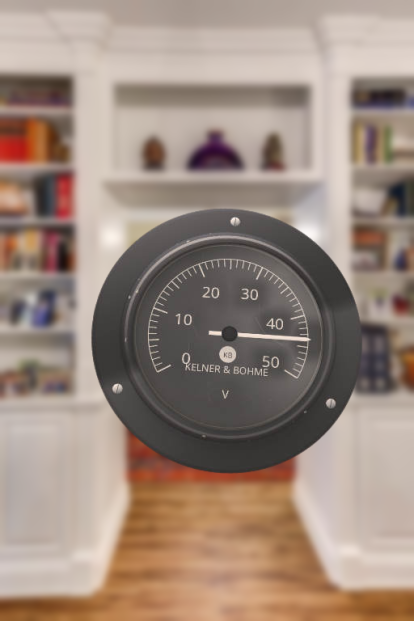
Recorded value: 44 (V)
